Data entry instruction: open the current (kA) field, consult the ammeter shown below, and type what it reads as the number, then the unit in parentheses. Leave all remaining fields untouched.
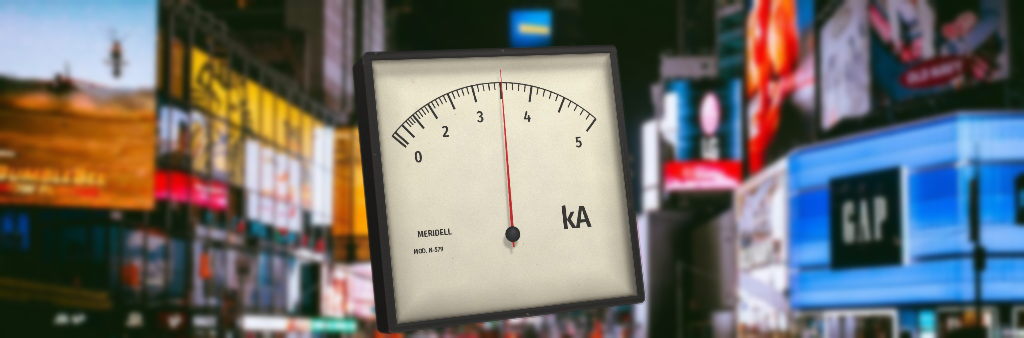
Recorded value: 3.5 (kA)
